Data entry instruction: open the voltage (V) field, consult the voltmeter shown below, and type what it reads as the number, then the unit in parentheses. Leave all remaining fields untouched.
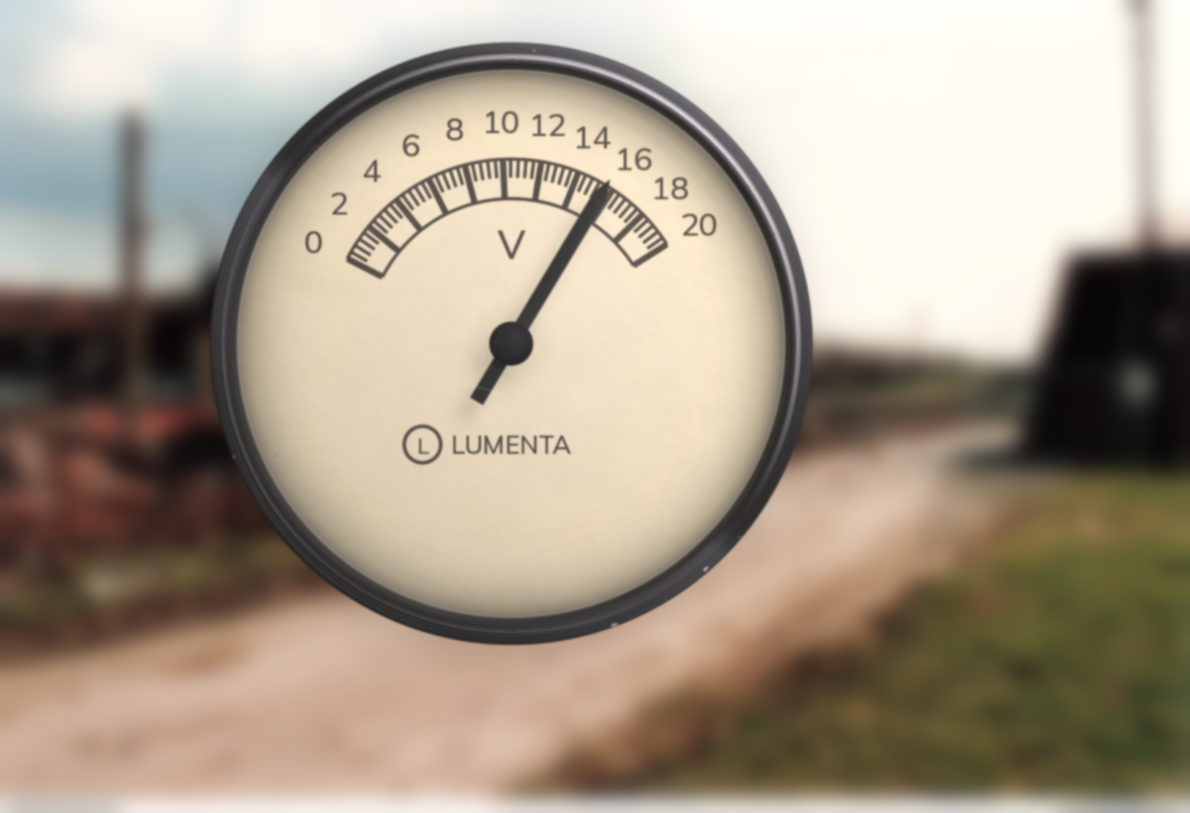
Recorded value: 15.6 (V)
